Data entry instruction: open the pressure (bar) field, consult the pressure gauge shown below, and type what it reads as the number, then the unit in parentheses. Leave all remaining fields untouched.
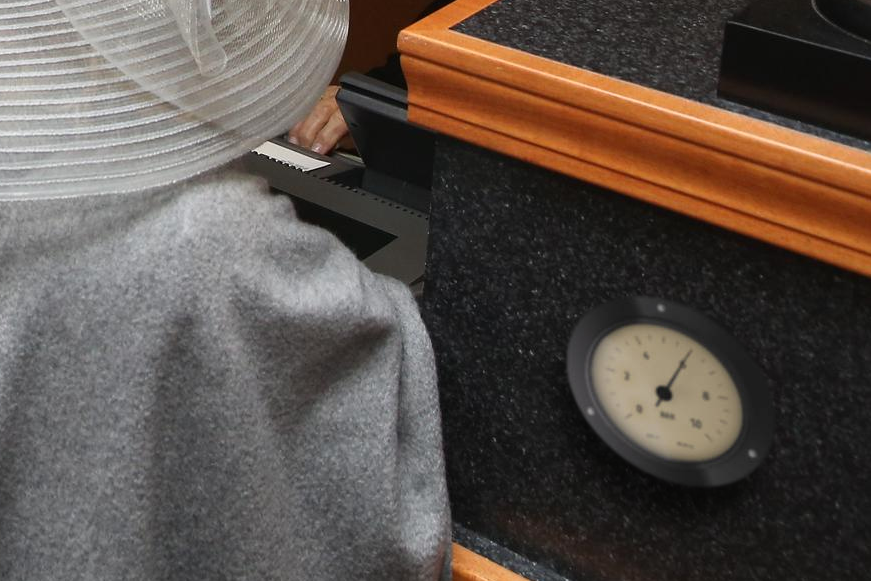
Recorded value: 6 (bar)
